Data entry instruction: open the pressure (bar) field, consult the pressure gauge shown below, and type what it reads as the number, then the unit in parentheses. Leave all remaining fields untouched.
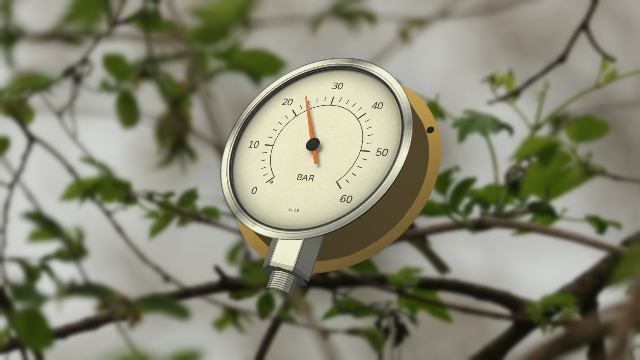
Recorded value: 24 (bar)
